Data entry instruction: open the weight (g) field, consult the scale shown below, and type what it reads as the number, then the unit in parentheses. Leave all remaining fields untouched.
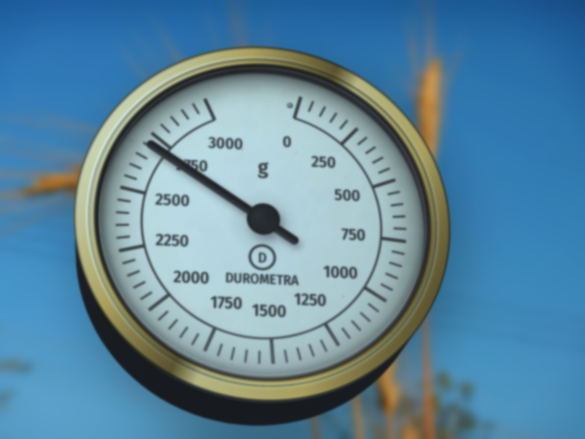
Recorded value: 2700 (g)
